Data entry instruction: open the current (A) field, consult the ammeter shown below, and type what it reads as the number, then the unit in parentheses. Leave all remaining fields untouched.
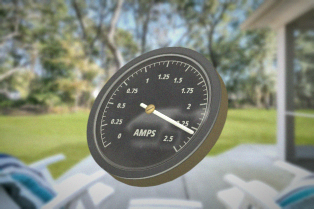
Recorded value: 2.3 (A)
